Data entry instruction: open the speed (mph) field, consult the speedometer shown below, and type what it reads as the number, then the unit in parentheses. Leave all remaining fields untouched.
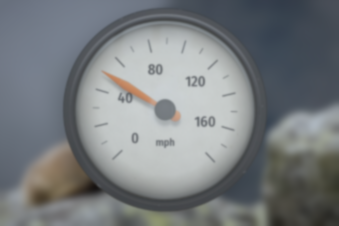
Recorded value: 50 (mph)
